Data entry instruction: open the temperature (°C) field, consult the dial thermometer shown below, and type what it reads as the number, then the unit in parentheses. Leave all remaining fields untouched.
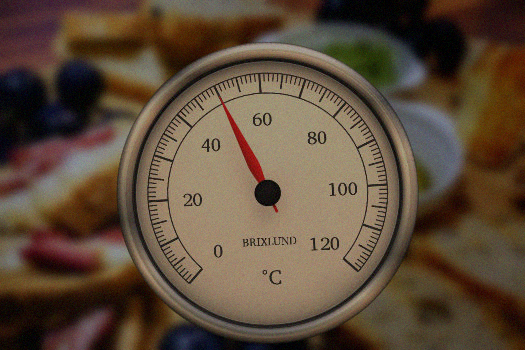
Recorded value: 50 (°C)
